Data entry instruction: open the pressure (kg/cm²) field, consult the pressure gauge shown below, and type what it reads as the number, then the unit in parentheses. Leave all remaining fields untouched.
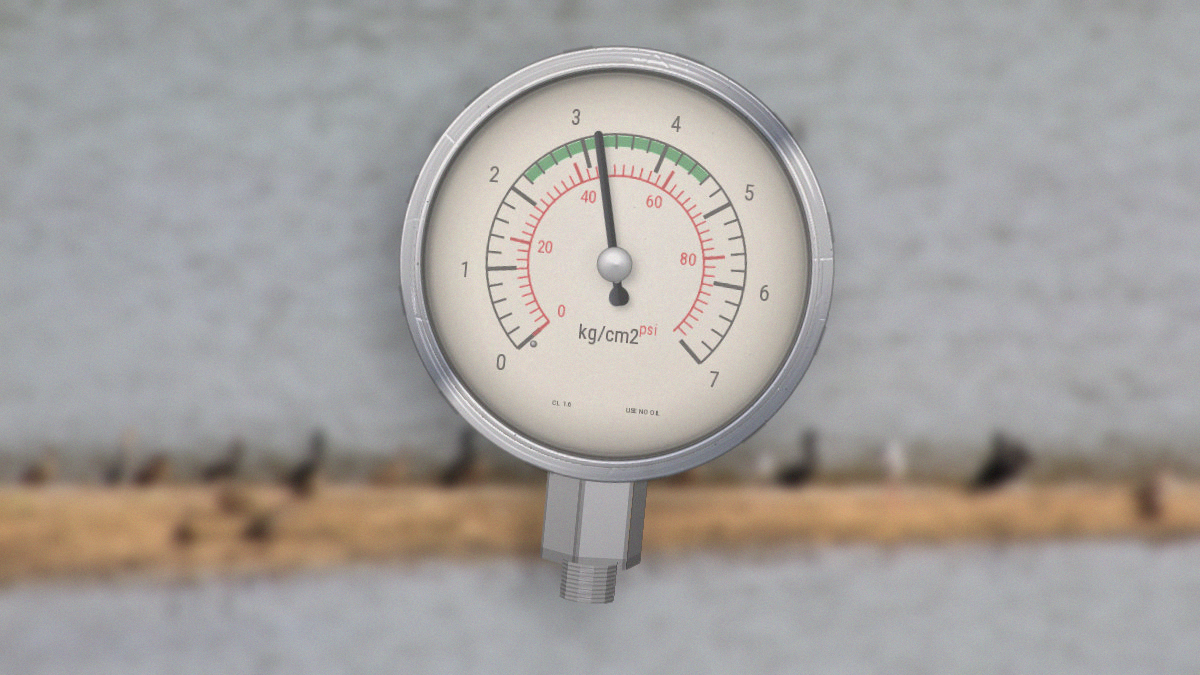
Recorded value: 3.2 (kg/cm²)
